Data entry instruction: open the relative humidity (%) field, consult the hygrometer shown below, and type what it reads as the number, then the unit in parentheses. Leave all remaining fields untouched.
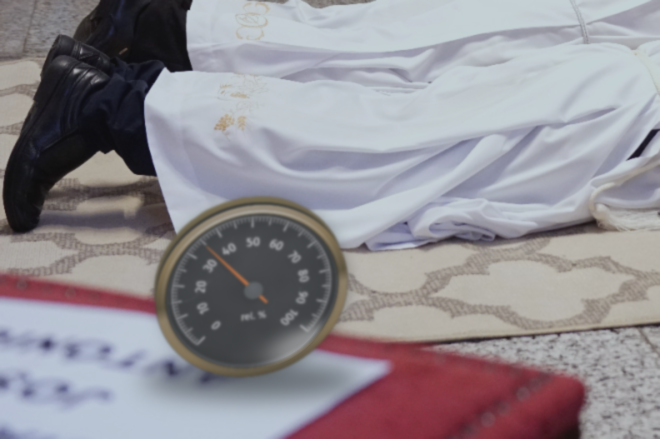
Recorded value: 35 (%)
